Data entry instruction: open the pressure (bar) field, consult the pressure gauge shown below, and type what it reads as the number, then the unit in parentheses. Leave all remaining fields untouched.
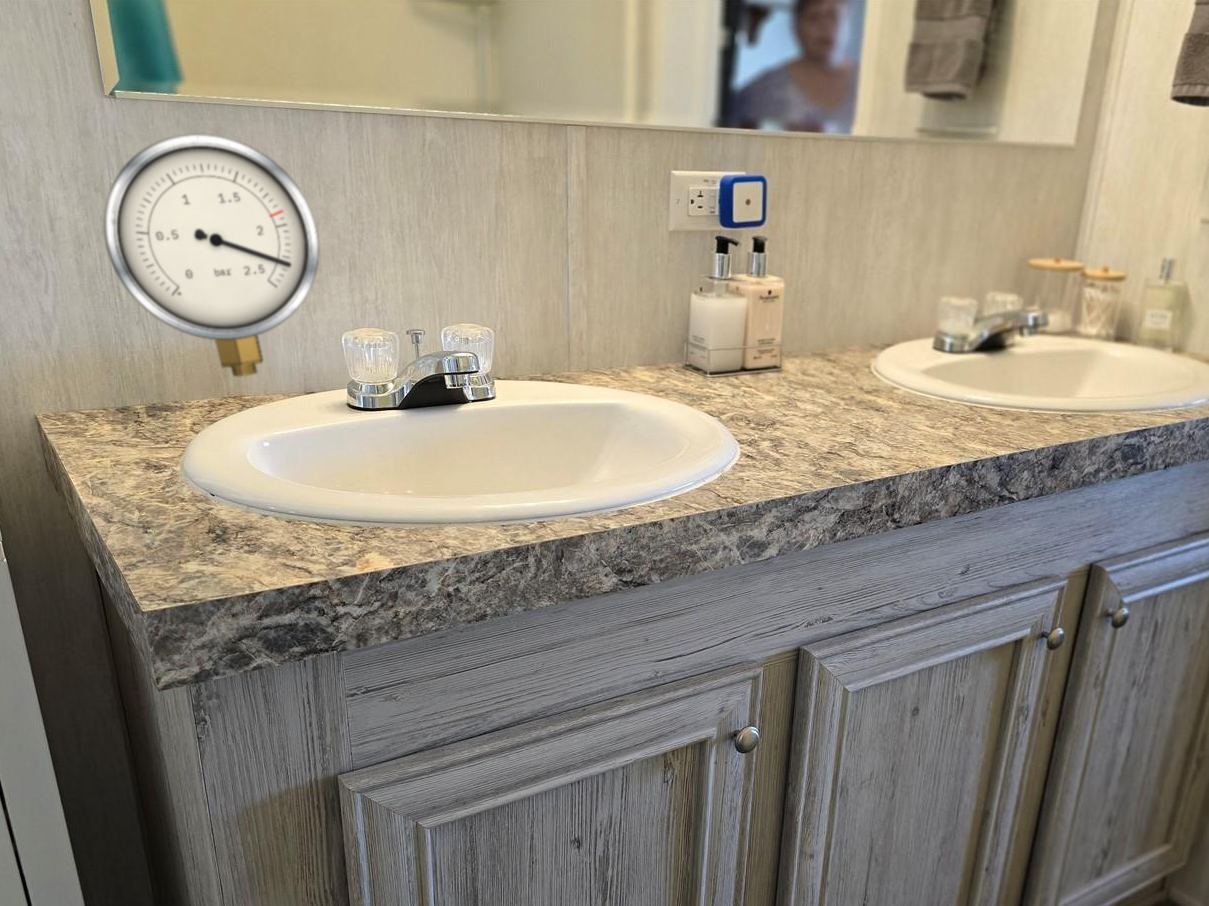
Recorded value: 2.3 (bar)
